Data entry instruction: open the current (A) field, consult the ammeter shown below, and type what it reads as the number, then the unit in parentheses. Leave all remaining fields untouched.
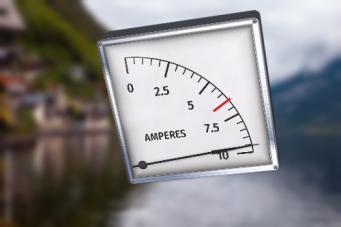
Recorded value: 9.5 (A)
